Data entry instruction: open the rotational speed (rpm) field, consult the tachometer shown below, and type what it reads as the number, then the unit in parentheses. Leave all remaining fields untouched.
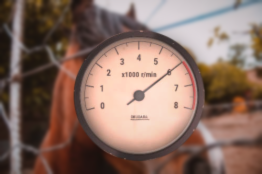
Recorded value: 6000 (rpm)
